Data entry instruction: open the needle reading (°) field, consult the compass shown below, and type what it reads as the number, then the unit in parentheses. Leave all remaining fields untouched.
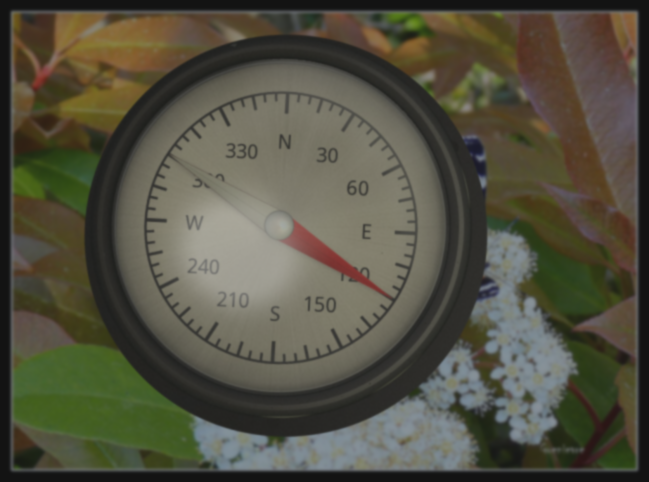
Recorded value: 120 (°)
